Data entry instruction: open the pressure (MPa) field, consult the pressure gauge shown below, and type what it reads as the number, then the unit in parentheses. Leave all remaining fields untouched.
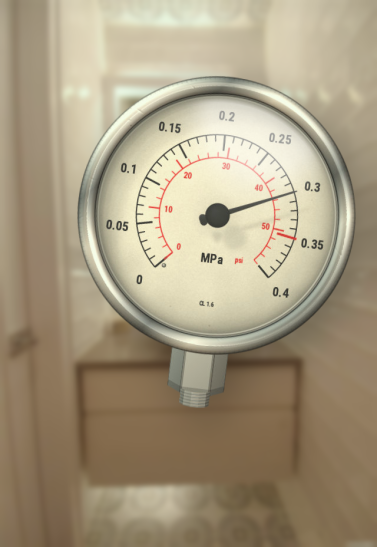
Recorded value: 0.3 (MPa)
